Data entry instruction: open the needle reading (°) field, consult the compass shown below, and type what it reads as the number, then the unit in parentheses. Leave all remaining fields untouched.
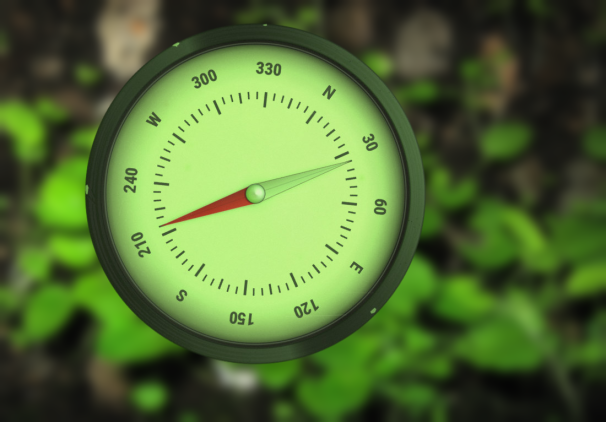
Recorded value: 215 (°)
